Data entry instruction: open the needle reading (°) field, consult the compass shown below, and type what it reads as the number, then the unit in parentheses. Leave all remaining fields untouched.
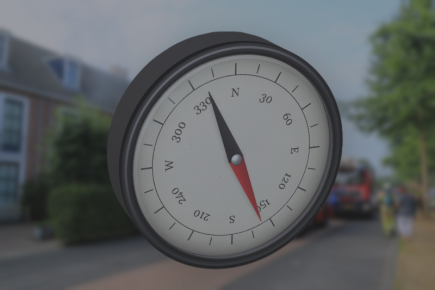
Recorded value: 157.5 (°)
